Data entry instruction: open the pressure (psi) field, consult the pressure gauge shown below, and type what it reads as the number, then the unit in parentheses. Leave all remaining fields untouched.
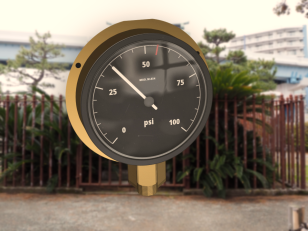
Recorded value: 35 (psi)
